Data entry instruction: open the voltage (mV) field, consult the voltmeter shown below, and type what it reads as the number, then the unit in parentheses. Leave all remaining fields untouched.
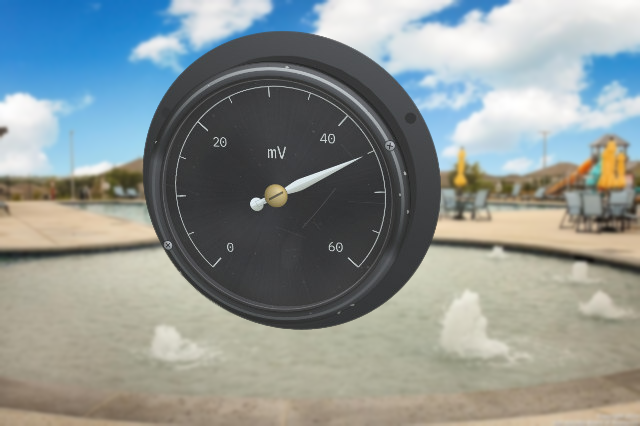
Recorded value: 45 (mV)
